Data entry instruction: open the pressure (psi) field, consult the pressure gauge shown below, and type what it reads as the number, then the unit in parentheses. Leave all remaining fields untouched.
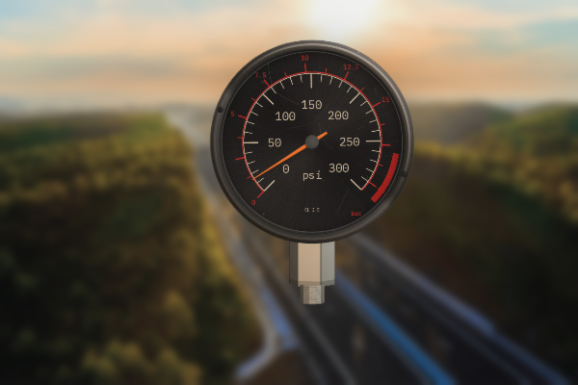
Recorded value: 15 (psi)
